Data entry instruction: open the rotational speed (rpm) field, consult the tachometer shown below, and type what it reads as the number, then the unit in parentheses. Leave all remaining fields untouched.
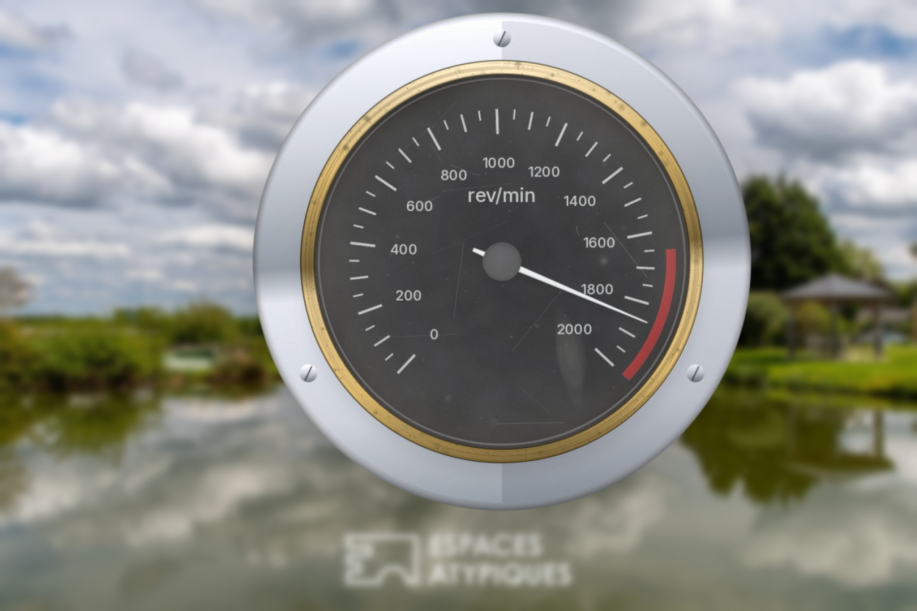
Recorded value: 1850 (rpm)
